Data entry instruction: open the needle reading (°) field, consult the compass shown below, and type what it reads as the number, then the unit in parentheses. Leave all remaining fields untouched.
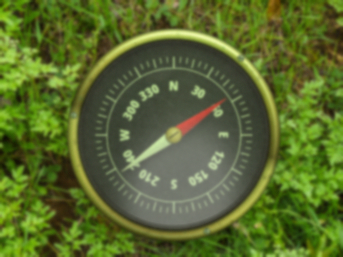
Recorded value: 55 (°)
